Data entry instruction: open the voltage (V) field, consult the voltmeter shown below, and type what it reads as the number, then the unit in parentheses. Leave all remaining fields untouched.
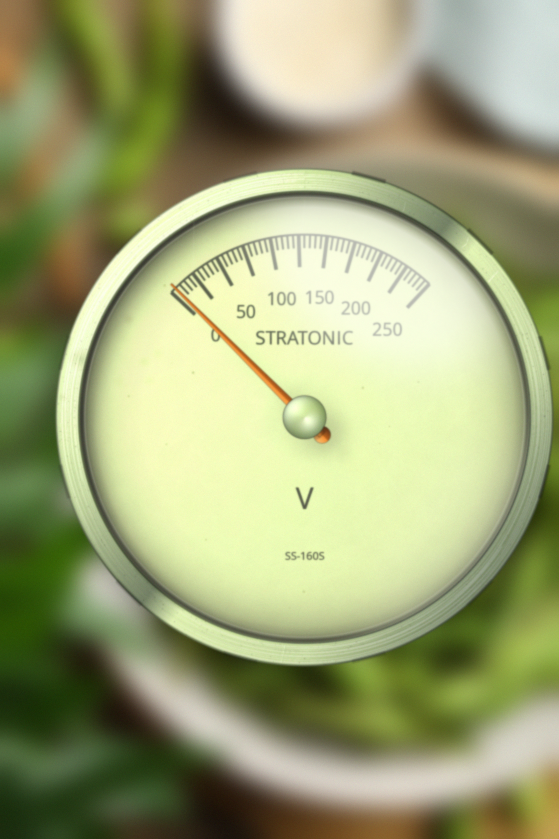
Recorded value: 5 (V)
